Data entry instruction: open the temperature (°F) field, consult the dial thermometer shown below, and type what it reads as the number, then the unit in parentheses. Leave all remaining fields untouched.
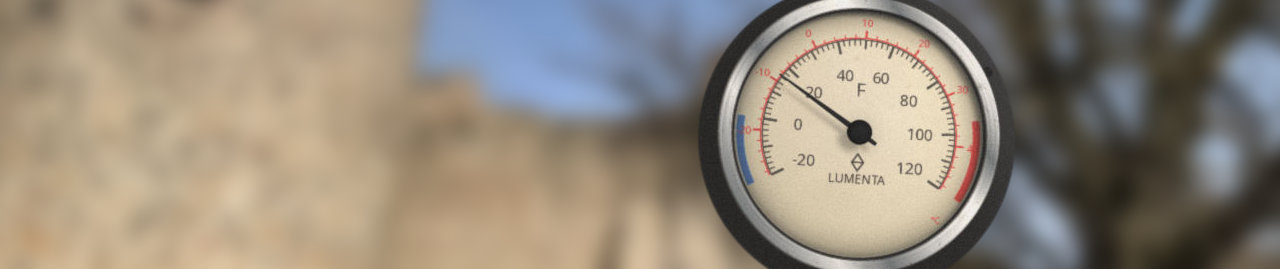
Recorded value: 16 (°F)
